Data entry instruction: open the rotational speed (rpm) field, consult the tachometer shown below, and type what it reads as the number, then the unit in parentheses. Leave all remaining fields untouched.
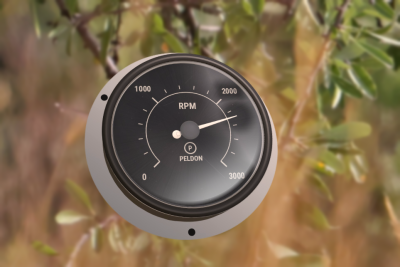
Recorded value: 2300 (rpm)
